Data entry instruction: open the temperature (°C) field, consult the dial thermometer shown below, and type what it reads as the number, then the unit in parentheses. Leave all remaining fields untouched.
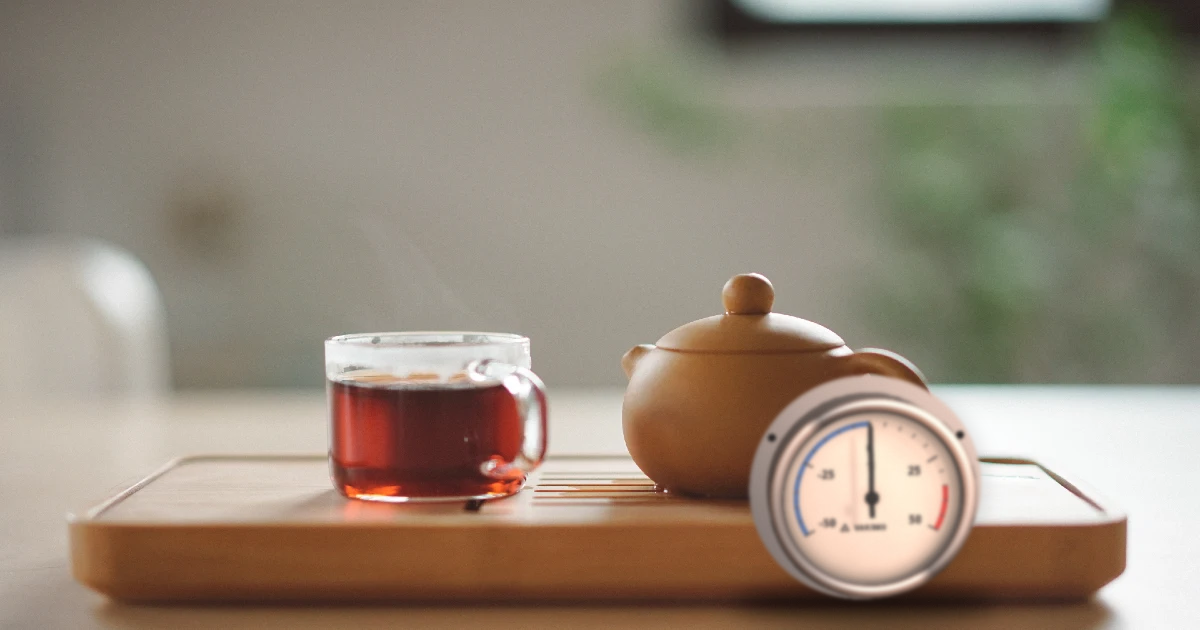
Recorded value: 0 (°C)
